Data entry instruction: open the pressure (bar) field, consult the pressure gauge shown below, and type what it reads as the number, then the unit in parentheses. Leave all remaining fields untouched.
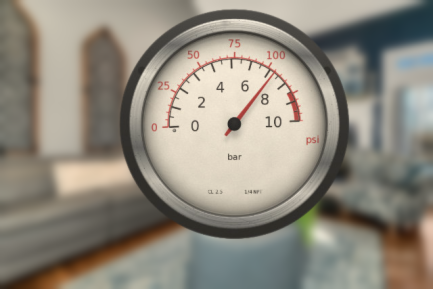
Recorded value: 7.25 (bar)
